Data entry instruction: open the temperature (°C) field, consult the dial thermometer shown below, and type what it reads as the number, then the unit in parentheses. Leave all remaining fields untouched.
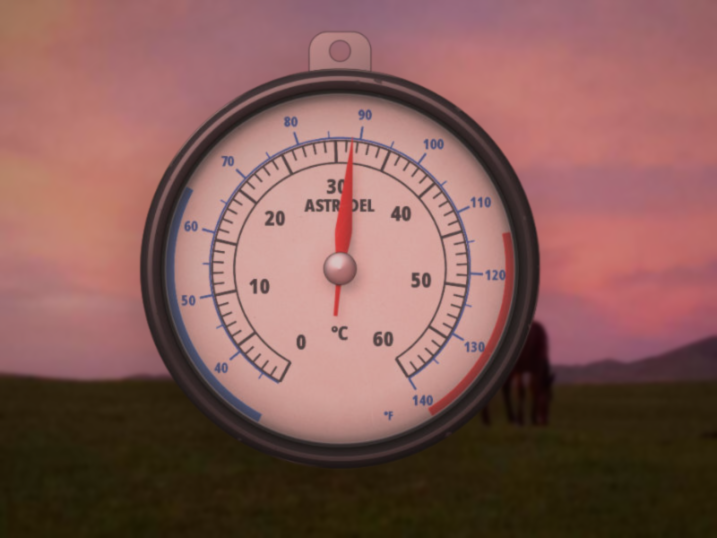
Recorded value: 31.5 (°C)
